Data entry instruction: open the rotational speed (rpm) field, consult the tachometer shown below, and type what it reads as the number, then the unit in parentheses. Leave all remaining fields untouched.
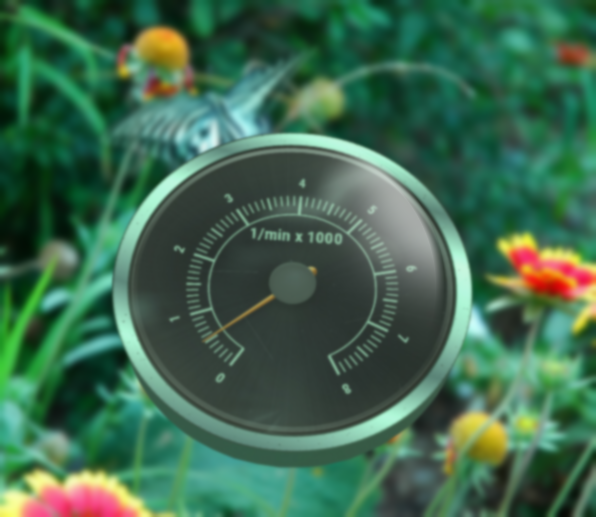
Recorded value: 500 (rpm)
